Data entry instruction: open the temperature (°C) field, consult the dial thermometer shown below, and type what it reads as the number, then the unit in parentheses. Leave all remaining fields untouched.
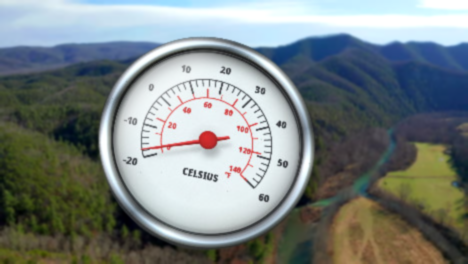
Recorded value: -18 (°C)
